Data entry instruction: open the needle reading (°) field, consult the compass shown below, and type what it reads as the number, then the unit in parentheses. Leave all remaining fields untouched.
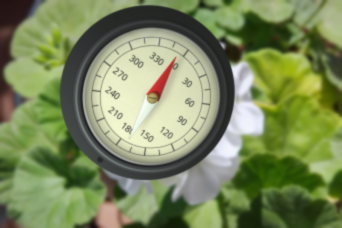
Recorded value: 352.5 (°)
